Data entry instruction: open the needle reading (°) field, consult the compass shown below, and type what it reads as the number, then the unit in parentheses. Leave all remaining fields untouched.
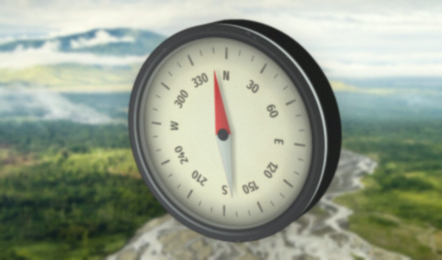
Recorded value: 350 (°)
